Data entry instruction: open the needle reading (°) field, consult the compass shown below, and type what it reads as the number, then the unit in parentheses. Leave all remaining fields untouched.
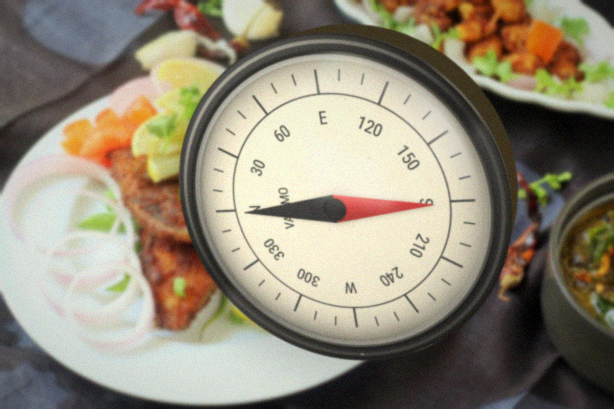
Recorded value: 180 (°)
